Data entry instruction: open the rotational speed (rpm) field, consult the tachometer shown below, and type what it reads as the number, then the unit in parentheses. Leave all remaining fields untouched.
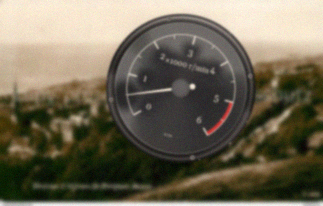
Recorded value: 500 (rpm)
